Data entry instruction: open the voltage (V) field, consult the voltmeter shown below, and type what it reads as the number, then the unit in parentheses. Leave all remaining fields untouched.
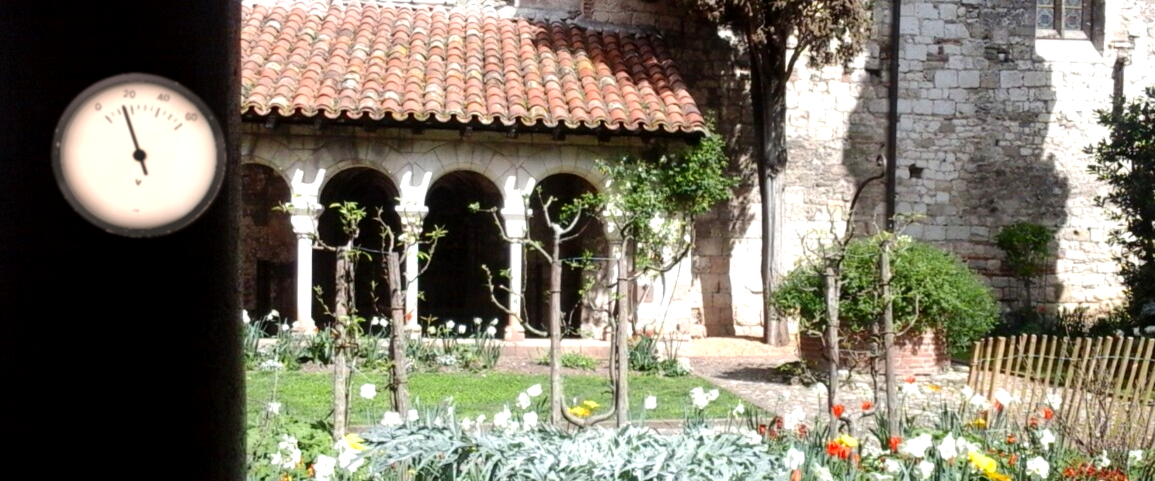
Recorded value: 15 (V)
